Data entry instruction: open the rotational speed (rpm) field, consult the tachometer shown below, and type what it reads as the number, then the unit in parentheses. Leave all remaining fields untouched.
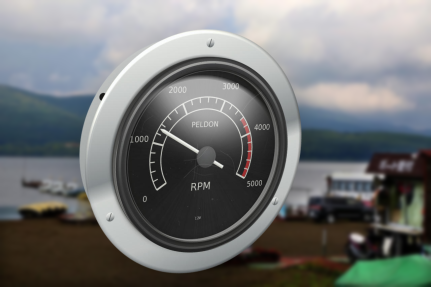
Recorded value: 1300 (rpm)
